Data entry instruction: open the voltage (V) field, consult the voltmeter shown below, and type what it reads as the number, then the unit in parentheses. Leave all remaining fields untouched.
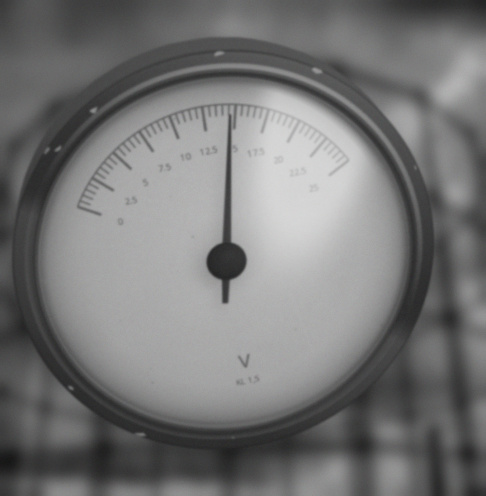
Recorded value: 14.5 (V)
